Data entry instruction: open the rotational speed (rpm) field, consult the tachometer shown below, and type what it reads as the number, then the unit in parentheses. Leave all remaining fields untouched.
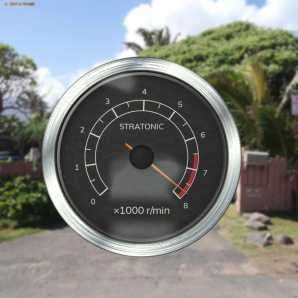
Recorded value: 7750 (rpm)
